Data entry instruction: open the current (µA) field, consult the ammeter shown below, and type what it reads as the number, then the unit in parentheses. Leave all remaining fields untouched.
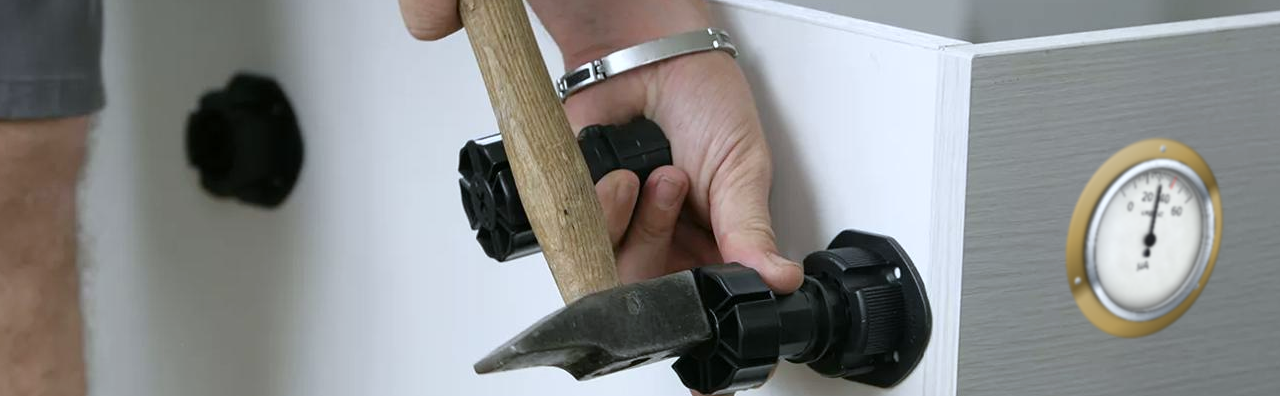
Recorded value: 30 (µA)
